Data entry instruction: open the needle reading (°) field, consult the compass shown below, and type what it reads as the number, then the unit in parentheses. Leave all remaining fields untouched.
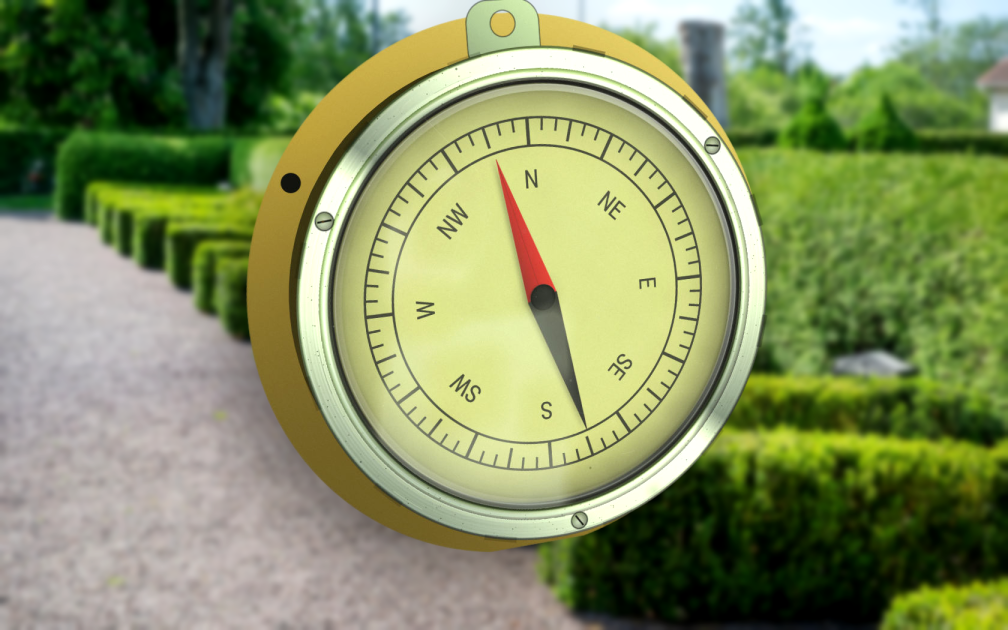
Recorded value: 345 (°)
